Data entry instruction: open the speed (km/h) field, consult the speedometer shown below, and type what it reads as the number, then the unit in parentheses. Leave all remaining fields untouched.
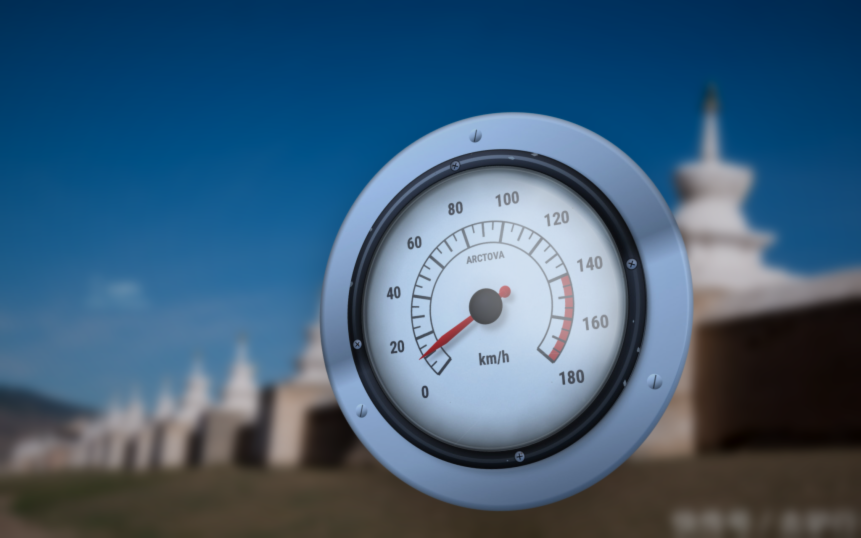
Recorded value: 10 (km/h)
